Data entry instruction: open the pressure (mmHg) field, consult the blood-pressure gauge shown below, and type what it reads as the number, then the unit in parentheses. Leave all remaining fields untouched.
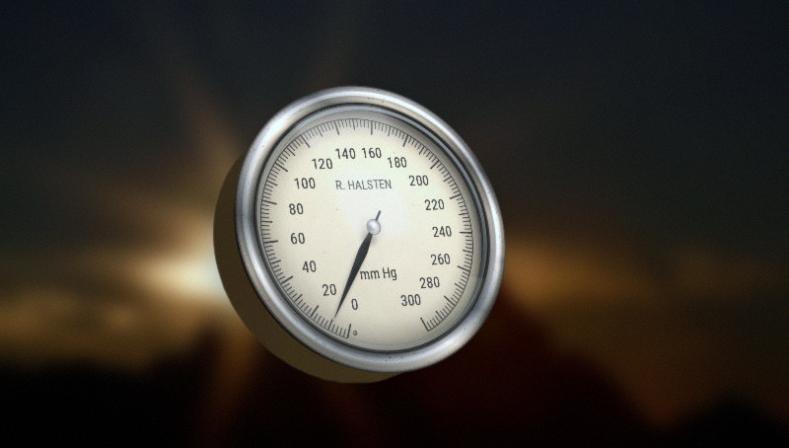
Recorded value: 10 (mmHg)
